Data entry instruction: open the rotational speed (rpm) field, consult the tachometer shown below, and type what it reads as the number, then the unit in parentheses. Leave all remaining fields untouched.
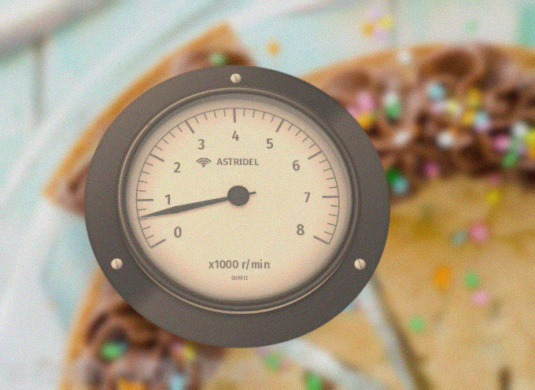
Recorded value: 600 (rpm)
